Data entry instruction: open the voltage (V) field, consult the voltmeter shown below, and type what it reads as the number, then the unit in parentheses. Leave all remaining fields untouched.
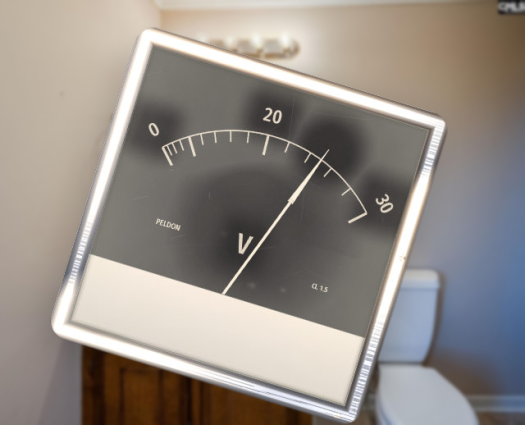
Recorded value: 25 (V)
